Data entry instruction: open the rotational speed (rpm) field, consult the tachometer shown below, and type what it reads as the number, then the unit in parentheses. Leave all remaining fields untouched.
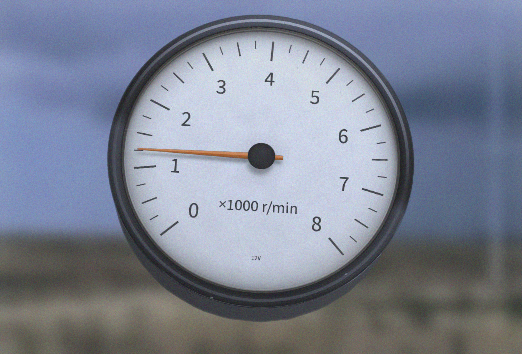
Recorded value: 1250 (rpm)
